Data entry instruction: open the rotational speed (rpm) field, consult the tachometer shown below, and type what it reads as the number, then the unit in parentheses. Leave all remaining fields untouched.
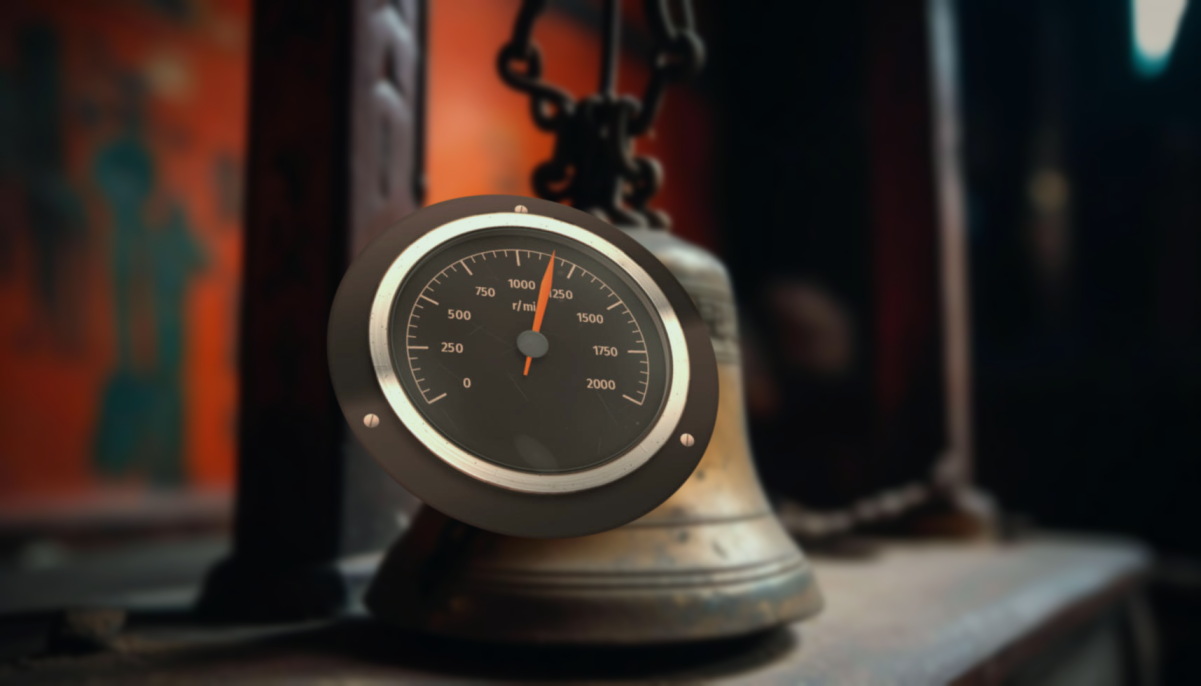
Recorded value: 1150 (rpm)
